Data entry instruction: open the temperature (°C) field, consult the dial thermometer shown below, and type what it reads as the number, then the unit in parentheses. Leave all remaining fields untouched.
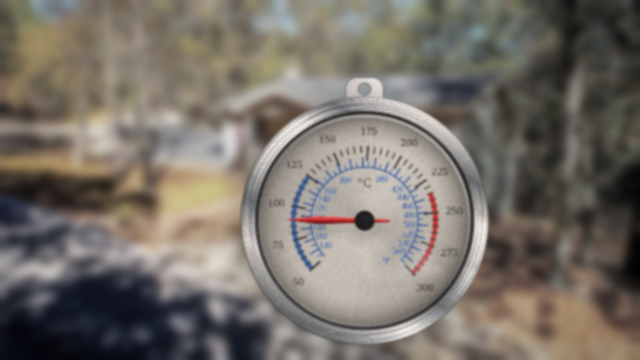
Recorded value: 90 (°C)
